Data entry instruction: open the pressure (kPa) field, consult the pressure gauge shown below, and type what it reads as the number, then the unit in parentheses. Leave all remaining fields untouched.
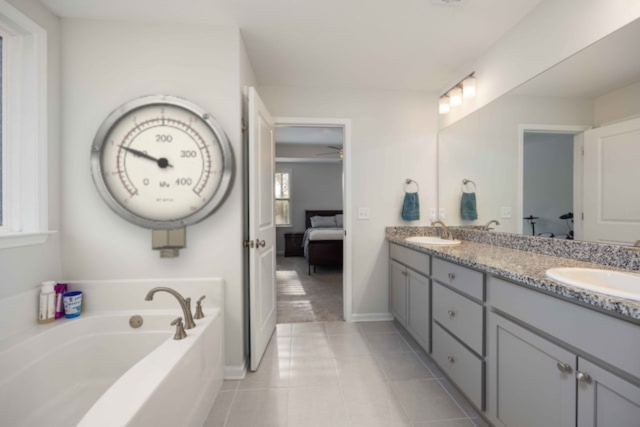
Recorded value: 100 (kPa)
